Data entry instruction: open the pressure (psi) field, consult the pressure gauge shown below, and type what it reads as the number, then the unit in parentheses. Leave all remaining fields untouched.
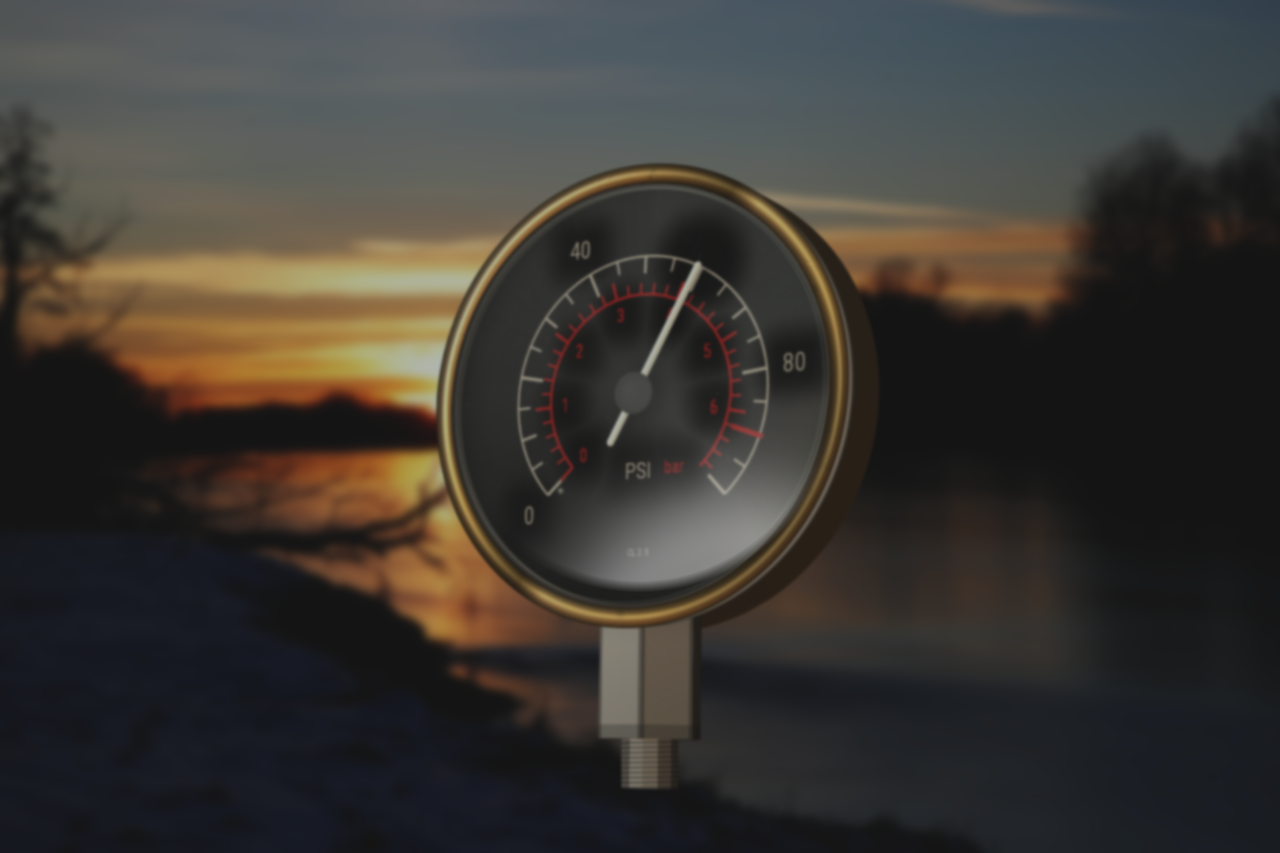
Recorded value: 60 (psi)
